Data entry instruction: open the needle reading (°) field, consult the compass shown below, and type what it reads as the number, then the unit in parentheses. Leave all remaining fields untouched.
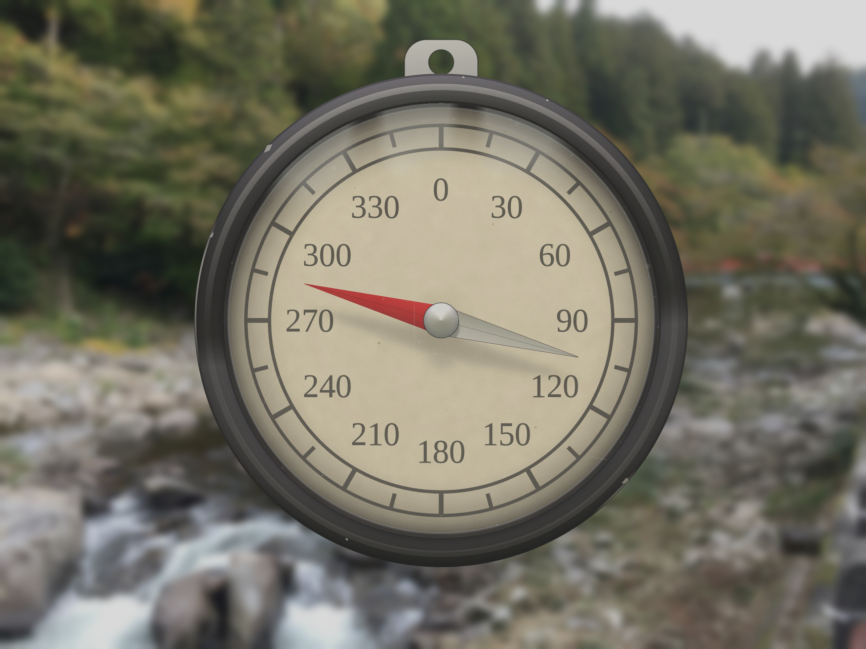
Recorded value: 285 (°)
